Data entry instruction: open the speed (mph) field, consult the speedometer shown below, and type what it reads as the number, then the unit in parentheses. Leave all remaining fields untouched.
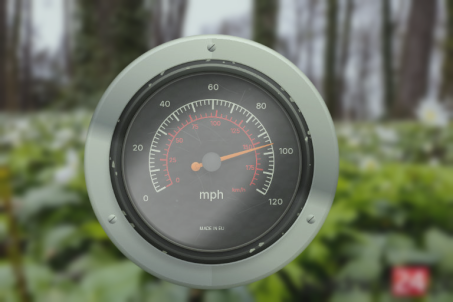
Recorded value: 96 (mph)
